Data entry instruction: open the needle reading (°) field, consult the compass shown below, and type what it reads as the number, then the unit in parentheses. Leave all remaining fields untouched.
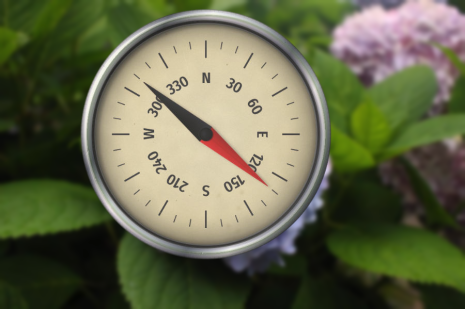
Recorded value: 130 (°)
